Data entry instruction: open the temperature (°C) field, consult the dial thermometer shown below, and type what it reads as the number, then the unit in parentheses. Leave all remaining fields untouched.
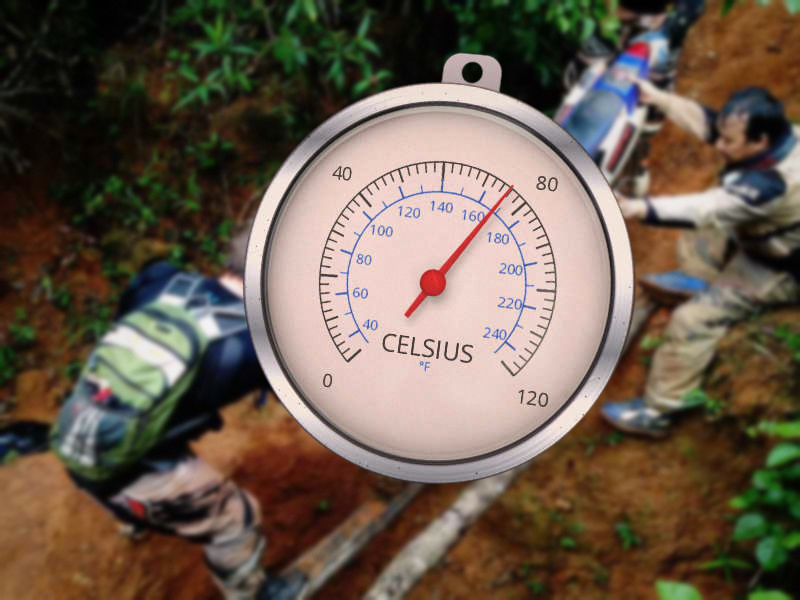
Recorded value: 76 (°C)
